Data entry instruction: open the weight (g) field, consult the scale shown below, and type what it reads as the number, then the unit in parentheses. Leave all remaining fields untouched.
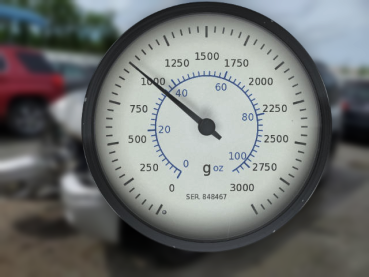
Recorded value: 1000 (g)
